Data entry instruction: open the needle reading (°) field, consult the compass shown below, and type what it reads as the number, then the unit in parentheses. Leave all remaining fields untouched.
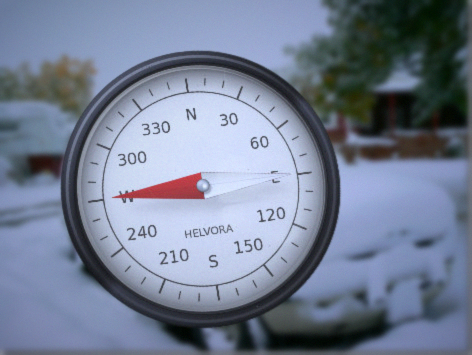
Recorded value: 270 (°)
